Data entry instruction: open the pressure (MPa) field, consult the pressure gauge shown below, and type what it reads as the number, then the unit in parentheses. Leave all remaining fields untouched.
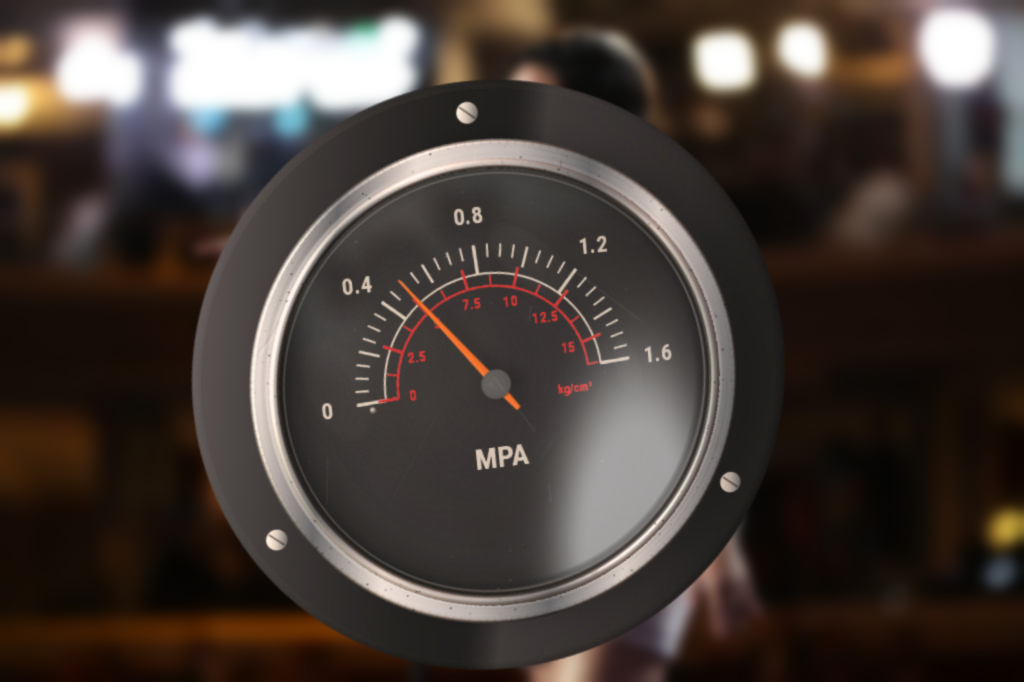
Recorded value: 0.5 (MPa)
